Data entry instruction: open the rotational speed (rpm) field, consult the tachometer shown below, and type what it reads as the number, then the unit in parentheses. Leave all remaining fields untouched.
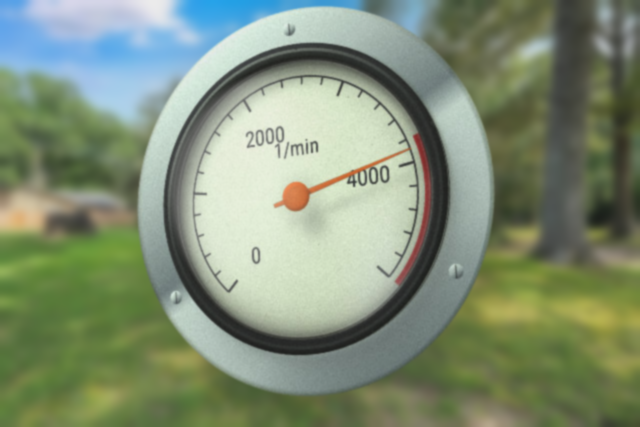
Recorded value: 3900 (rpm)
